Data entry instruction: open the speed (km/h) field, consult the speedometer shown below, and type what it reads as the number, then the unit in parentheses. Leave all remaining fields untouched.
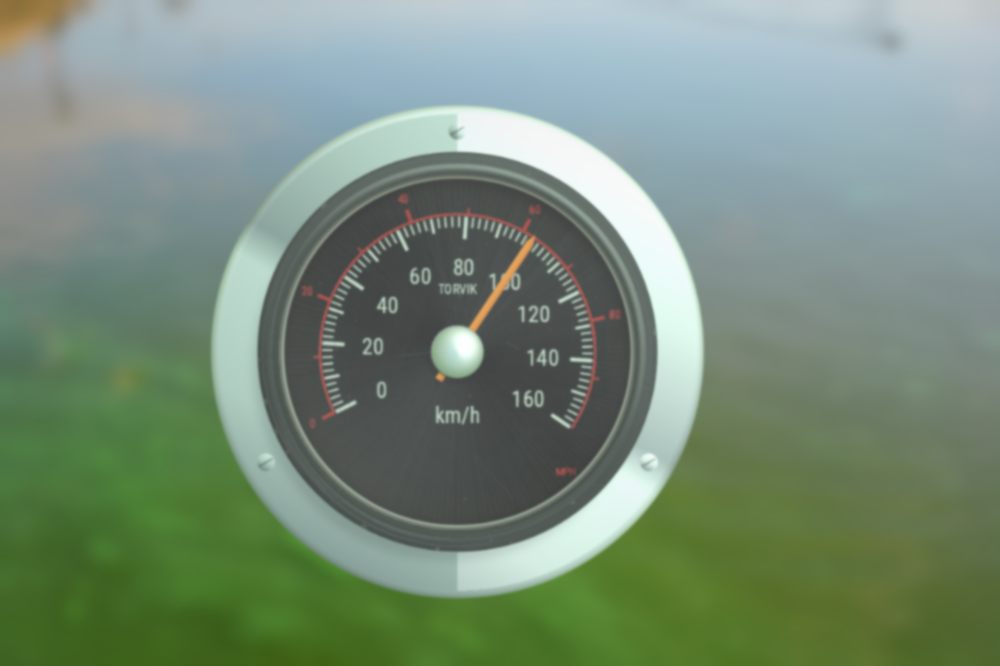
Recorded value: 100 (km/h)
